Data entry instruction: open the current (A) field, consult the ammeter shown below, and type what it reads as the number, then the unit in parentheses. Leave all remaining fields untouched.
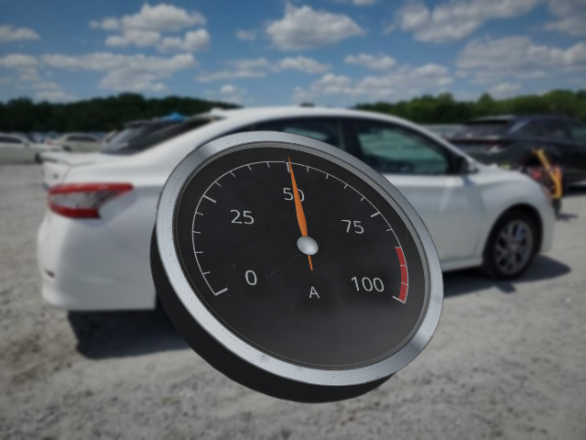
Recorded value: 50 (A)
